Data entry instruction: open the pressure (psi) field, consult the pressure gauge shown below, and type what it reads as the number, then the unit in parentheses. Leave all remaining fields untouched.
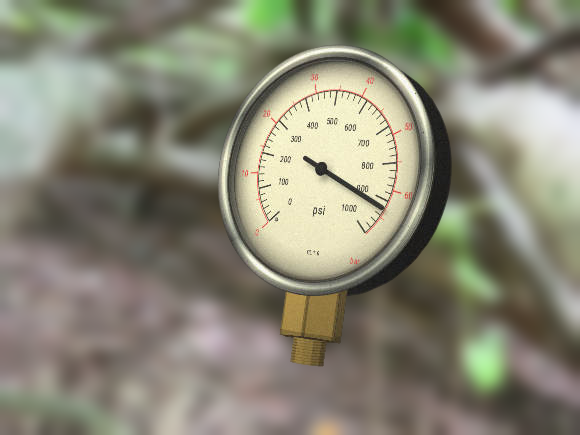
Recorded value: 920 (psi)
